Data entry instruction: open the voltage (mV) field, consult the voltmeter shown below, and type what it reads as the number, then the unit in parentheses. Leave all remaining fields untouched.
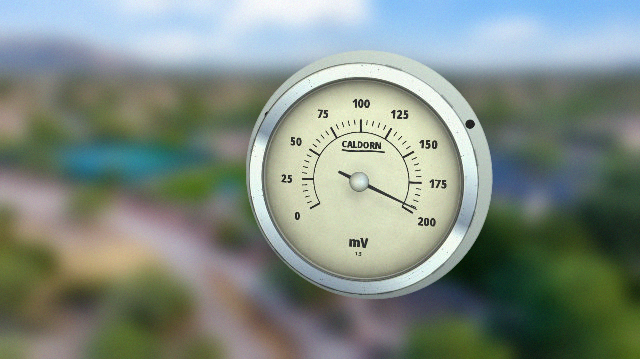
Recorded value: 195 (mV)
